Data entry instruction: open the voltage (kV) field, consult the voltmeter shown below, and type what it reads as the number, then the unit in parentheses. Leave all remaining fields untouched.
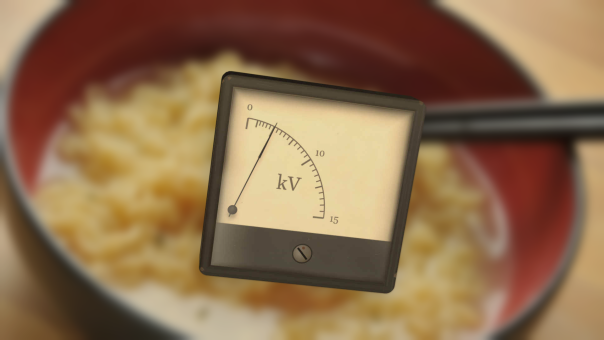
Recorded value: 5 (kV)
